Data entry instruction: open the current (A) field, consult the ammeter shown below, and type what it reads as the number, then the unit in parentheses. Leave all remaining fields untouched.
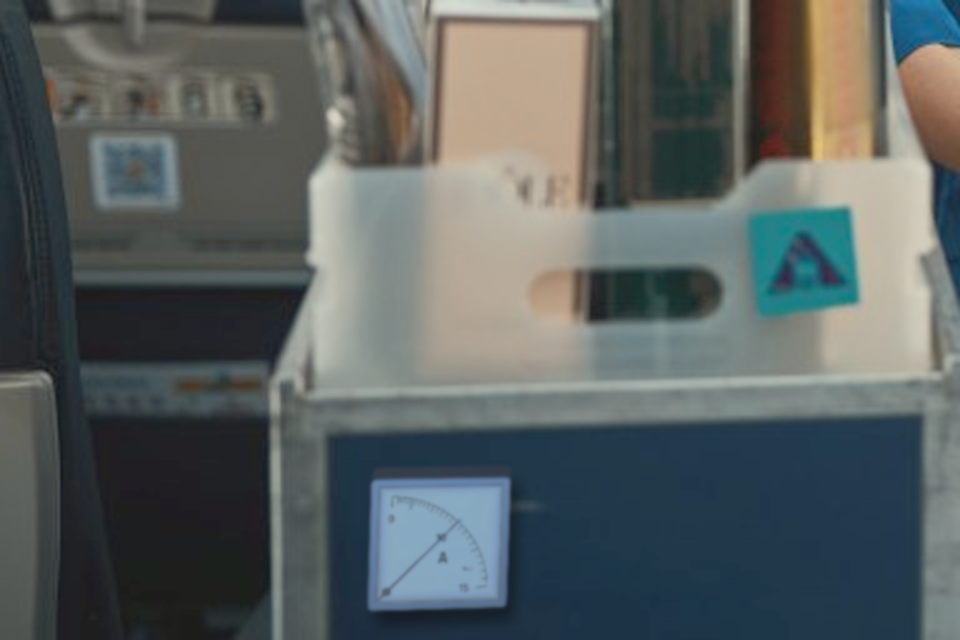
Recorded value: 10 (A)
